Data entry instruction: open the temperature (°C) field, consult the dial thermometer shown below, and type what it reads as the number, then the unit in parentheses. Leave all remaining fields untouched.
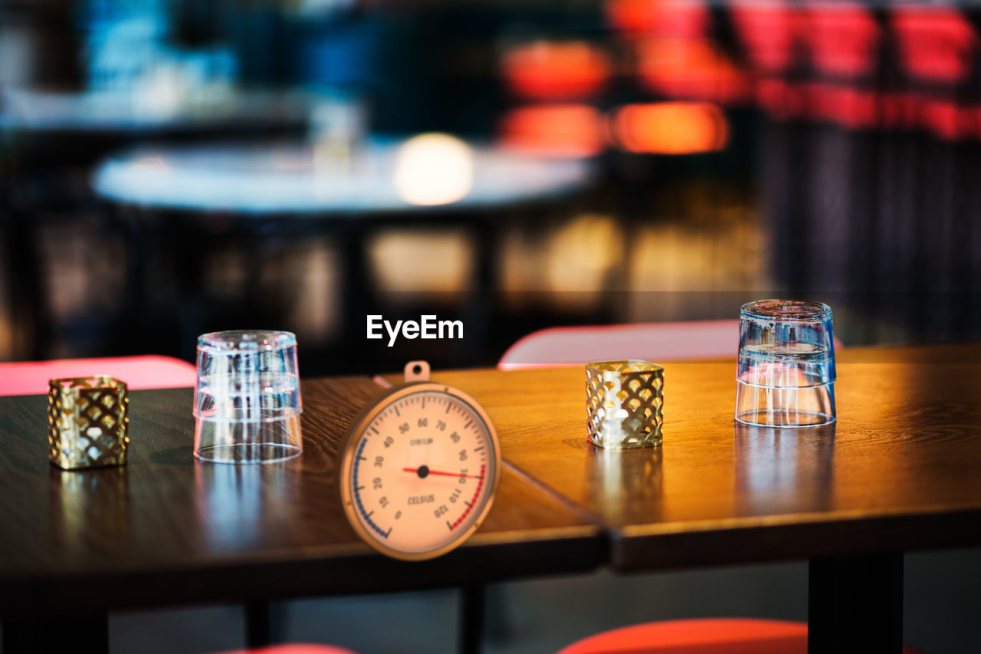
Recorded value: 100 (°C)
